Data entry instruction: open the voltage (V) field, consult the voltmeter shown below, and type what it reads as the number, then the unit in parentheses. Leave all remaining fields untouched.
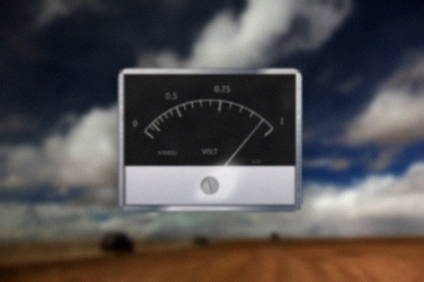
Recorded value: 0.95 (V)
